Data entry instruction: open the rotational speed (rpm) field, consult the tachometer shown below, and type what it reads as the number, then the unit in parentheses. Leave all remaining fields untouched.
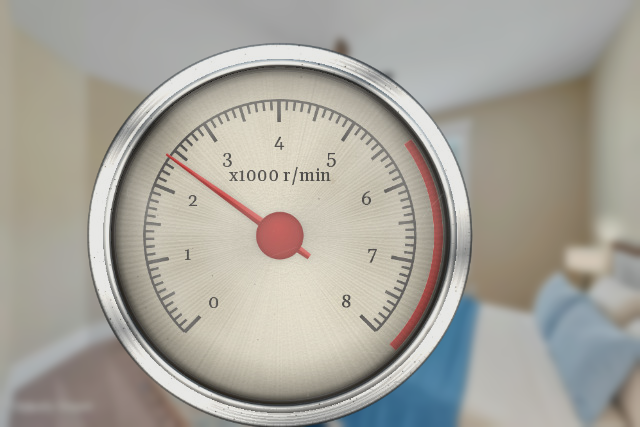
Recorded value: 2400 (rpm)
